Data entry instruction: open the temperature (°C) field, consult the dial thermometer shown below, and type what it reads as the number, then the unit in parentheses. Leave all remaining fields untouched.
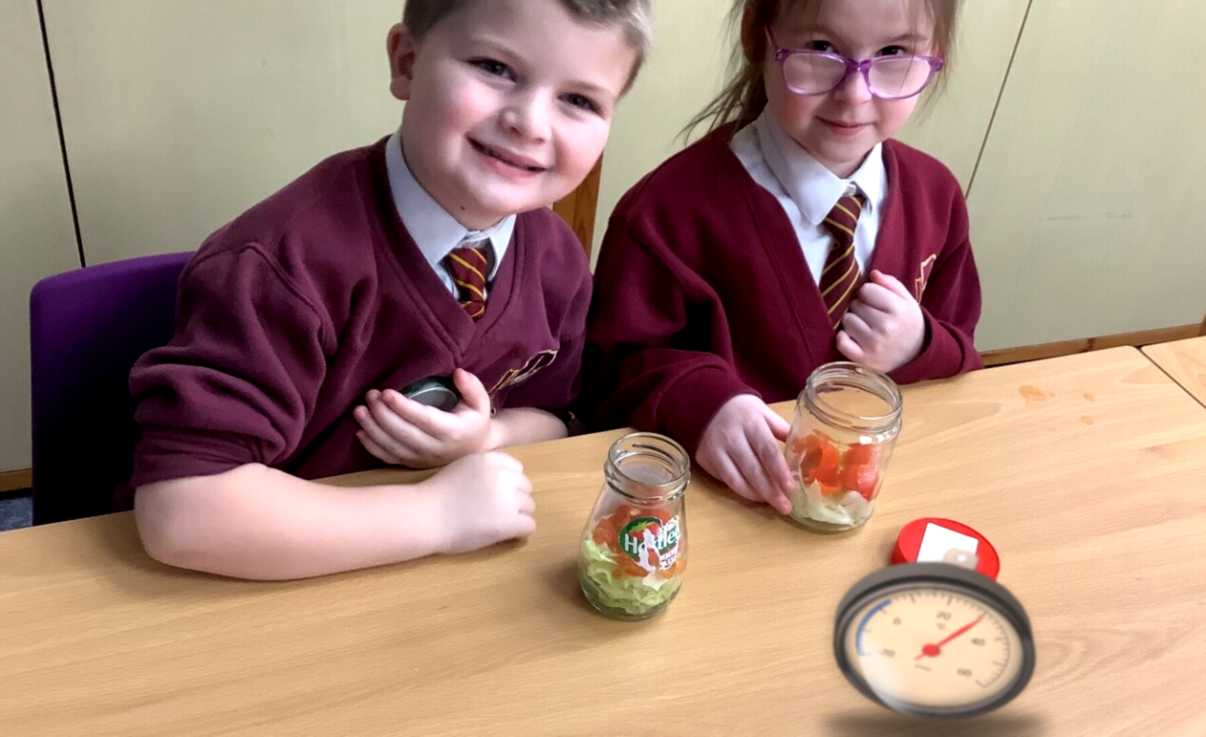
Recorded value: 30 (°C)
